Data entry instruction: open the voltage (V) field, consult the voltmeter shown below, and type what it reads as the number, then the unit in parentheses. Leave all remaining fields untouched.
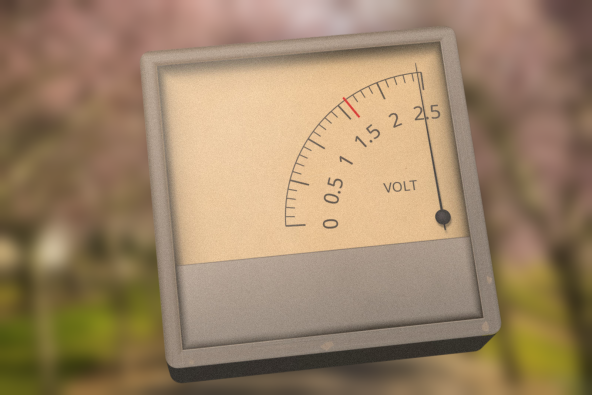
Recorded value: 2.45 (V)
